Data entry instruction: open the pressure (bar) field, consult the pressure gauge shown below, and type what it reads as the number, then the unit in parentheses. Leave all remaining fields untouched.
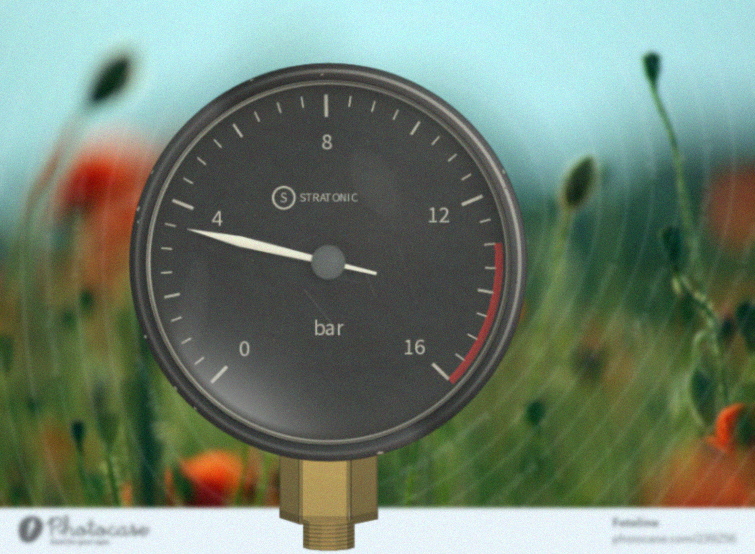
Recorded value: 3.5 (bar)
